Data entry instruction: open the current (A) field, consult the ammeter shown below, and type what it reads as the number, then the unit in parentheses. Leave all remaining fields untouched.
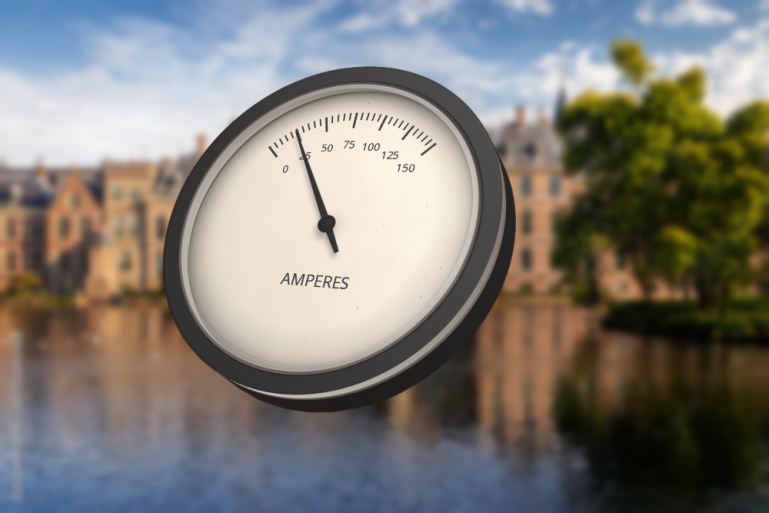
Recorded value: 25 (A)
